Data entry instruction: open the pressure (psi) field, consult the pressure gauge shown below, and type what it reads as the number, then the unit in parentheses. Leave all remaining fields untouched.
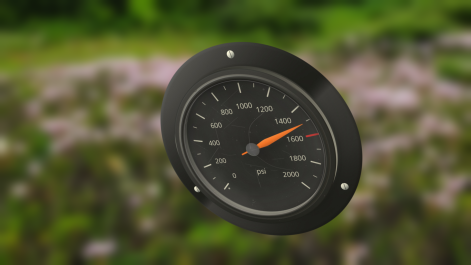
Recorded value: 1500 (psi)
